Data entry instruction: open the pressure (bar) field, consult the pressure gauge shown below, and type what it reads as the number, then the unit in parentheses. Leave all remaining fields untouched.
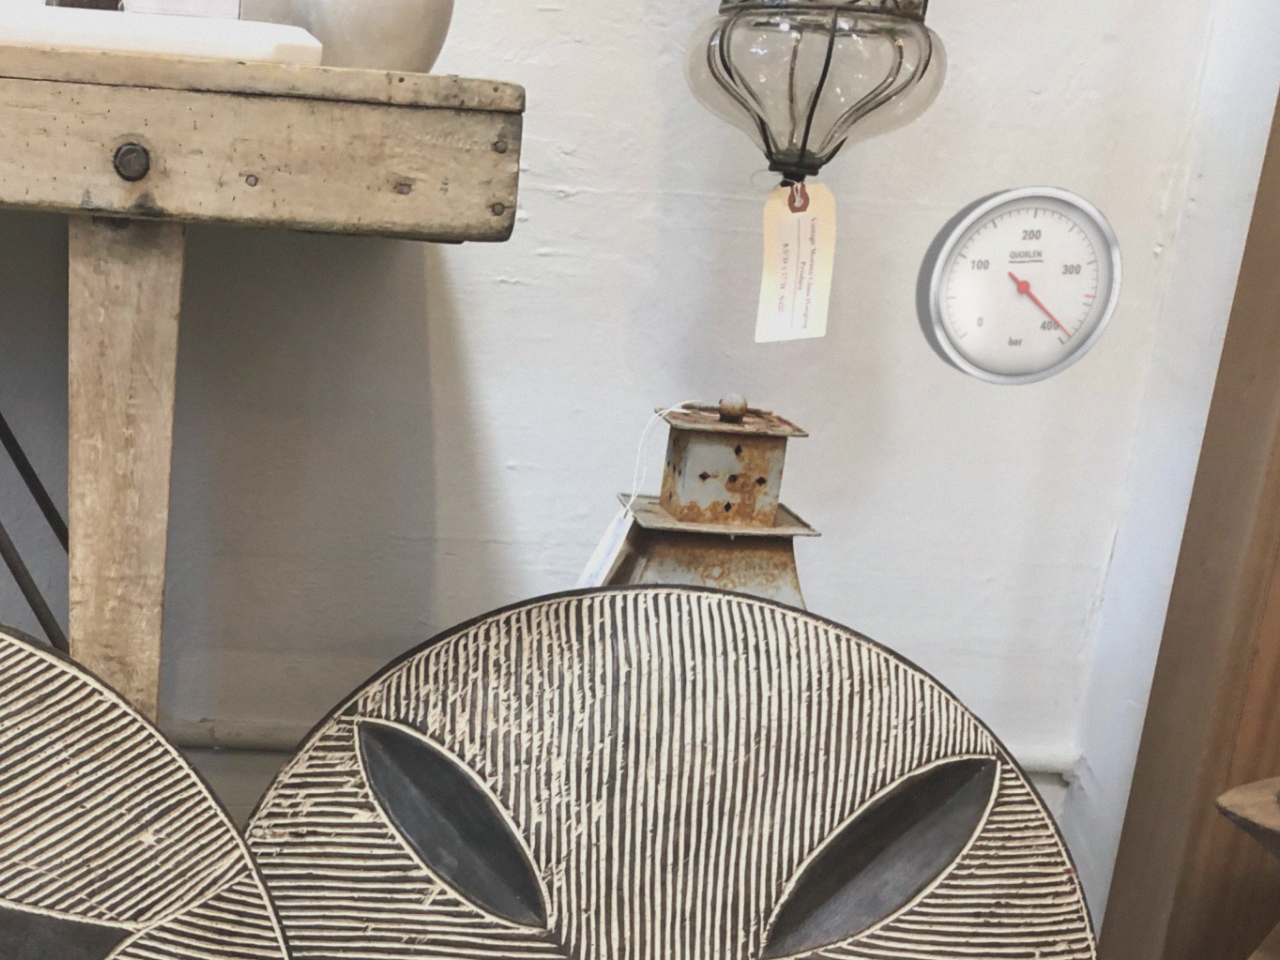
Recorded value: 390 (bar)
